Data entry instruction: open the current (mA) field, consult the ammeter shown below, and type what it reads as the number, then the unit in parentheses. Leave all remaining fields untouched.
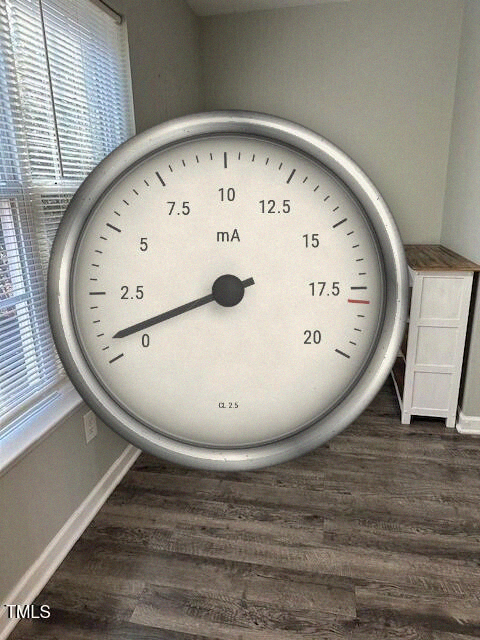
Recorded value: 0.75 (mA)
